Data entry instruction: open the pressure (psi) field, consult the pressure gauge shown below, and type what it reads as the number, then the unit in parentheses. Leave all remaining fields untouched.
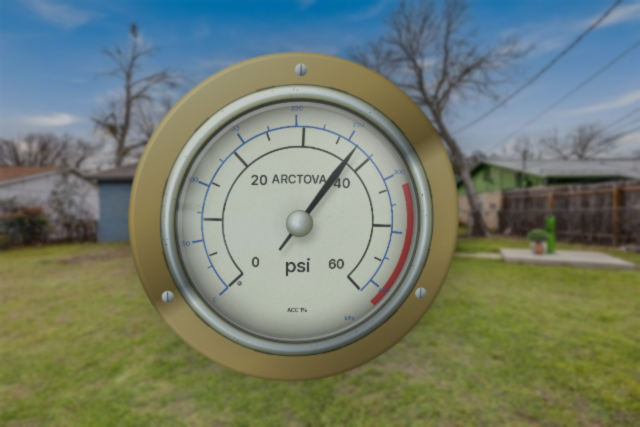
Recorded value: 37.5 (psi)
